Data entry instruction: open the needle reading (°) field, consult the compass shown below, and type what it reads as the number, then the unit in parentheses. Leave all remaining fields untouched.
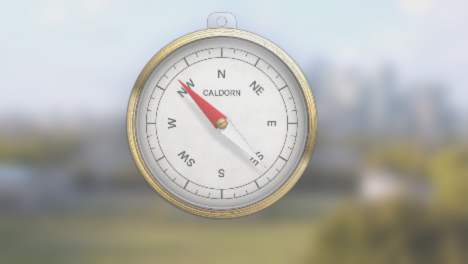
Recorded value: 315 (°)
